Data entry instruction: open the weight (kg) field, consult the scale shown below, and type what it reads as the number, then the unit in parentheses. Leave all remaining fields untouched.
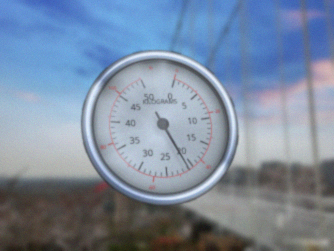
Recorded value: 21 (kg)
